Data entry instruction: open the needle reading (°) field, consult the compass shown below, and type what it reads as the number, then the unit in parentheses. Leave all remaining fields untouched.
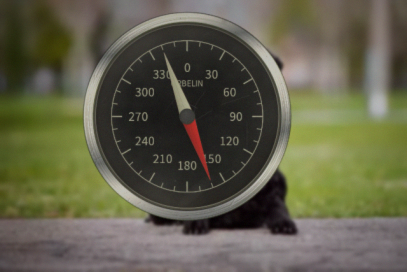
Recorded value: 160 (°)
